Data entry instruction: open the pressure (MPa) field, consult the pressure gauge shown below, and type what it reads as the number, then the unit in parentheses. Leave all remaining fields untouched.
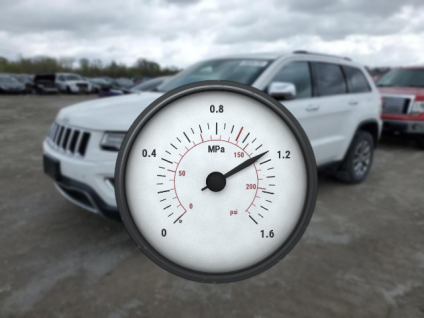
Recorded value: 1.15 (MPa)
